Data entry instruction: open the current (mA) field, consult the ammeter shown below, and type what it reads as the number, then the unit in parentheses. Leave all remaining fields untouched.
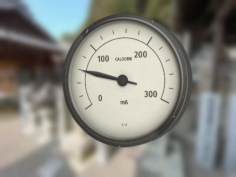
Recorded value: 60 (mA)
